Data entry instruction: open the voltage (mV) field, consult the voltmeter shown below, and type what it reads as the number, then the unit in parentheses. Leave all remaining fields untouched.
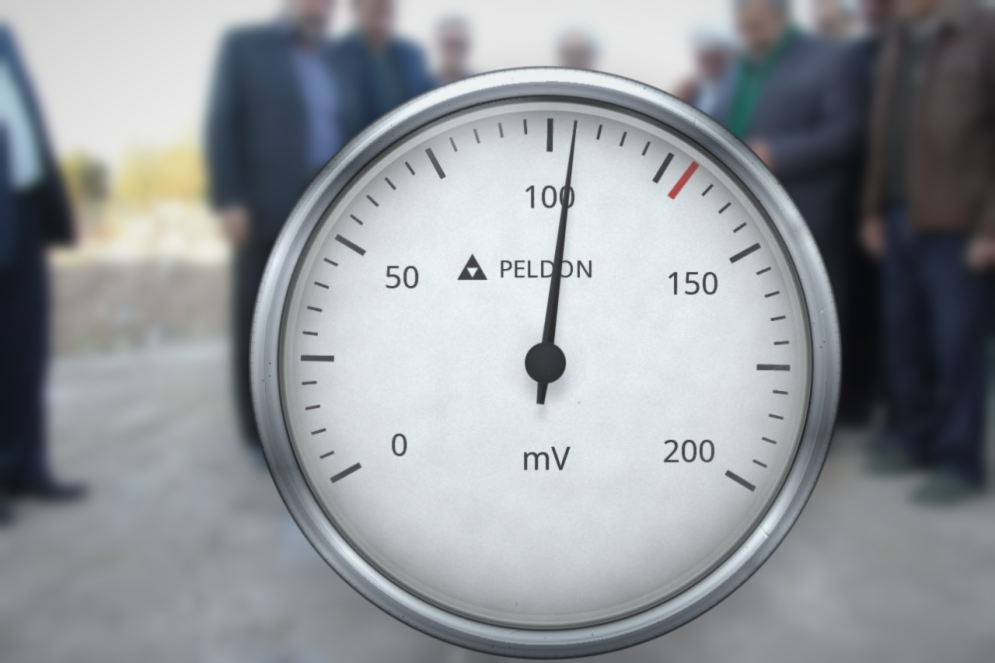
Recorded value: 105 (mV)
